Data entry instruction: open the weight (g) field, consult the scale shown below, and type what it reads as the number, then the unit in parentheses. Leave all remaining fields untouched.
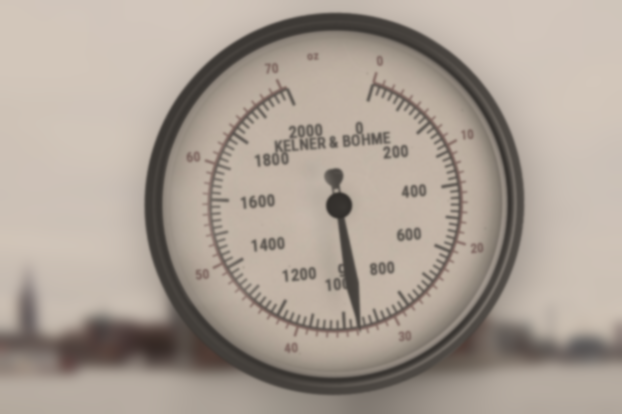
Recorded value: 960 (g)
